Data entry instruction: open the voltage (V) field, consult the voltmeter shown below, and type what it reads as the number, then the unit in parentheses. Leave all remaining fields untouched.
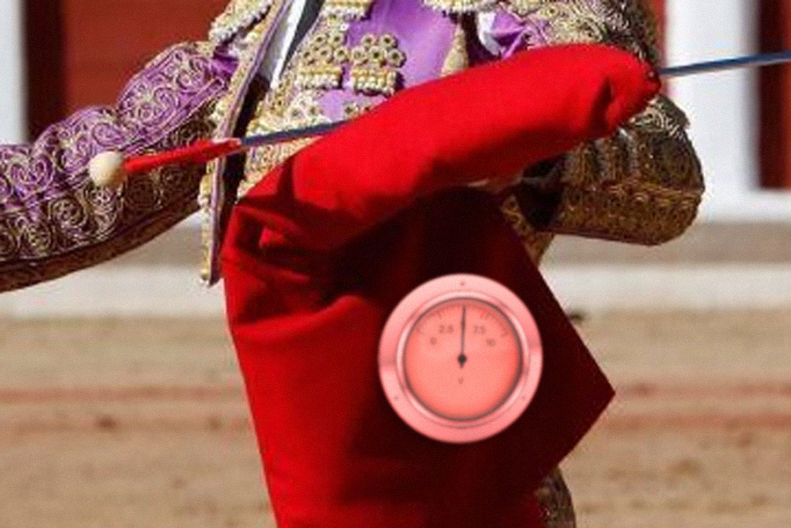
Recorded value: 5 (V)
